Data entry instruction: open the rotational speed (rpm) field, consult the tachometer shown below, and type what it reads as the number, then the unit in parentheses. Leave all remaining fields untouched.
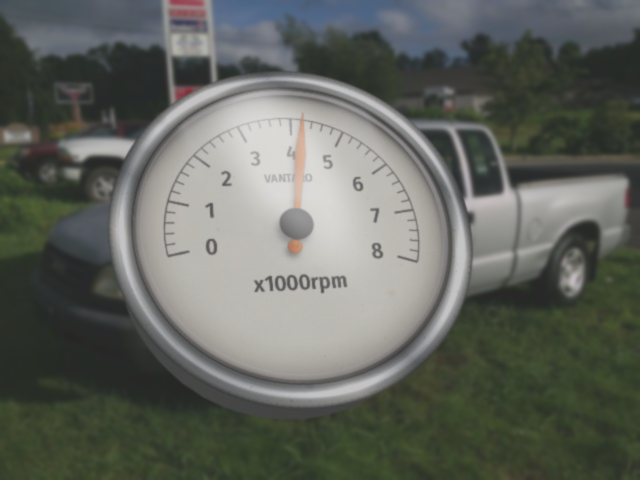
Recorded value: 4200 (rpm)
